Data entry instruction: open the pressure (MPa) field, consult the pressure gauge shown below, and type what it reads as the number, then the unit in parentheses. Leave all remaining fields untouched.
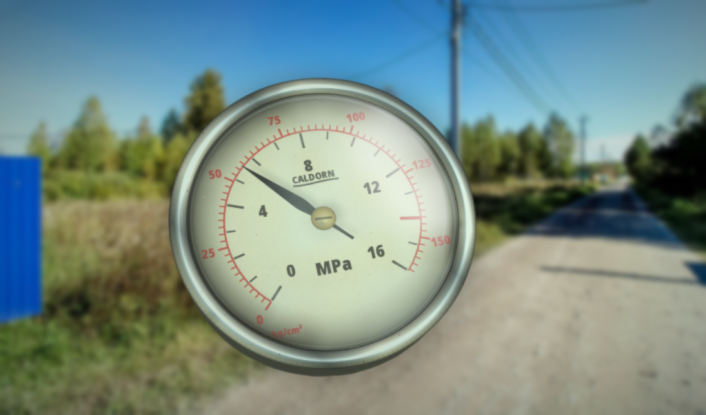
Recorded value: 5.5 (MPa)
